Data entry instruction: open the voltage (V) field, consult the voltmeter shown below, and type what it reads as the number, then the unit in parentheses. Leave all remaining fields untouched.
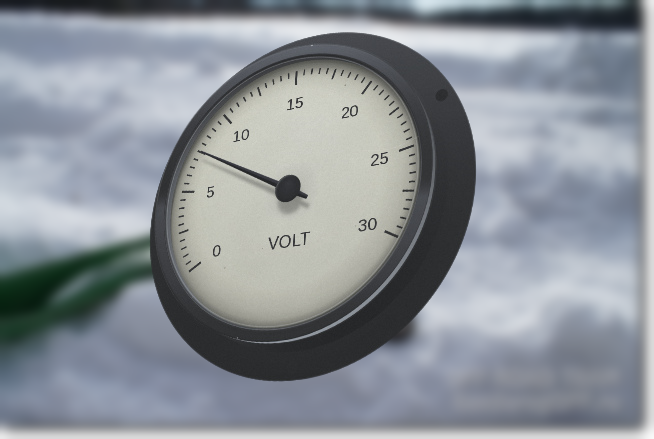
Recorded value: 7.5 (V)
